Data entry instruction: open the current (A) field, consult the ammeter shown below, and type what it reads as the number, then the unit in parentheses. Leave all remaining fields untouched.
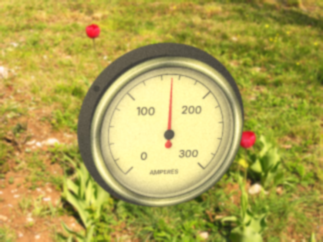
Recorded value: 150 (A)
